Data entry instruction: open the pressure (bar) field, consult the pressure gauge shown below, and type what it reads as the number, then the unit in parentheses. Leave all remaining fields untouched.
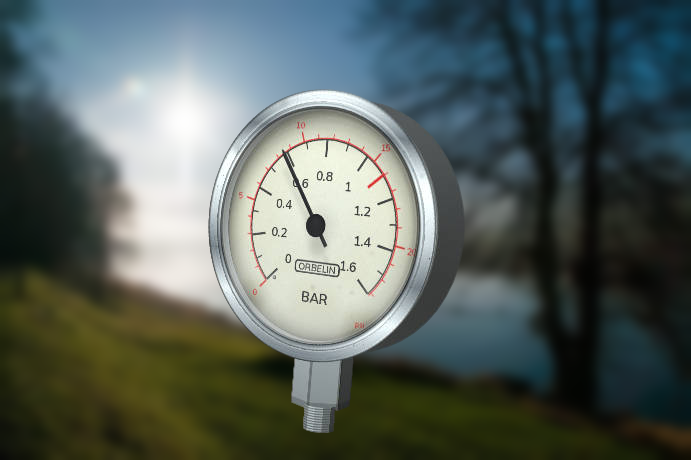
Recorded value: 0.6 (bar)
